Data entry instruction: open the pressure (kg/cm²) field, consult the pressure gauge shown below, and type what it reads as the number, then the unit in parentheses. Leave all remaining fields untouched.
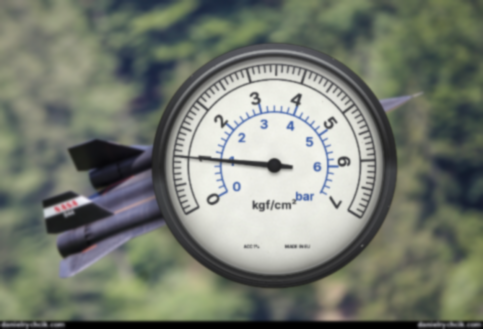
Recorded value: 1 (kg/cm²)
